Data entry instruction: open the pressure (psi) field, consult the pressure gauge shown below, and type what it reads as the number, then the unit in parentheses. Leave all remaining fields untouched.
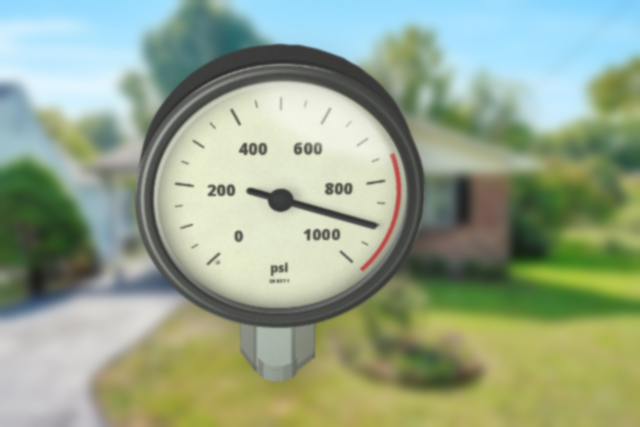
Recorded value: 900 (psi)
